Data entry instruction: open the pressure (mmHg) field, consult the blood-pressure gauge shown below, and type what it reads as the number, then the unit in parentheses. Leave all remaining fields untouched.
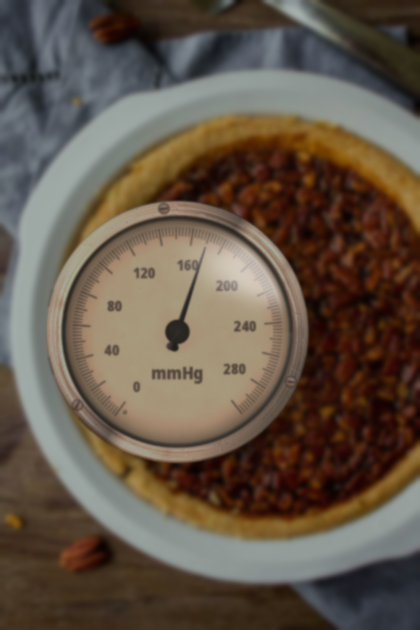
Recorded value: 170 (mmHg)
